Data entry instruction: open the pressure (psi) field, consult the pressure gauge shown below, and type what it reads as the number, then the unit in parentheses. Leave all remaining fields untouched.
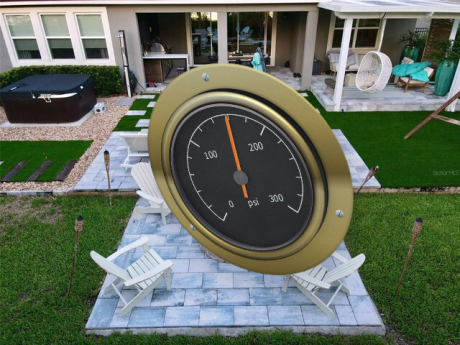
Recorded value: 160 (psi)
